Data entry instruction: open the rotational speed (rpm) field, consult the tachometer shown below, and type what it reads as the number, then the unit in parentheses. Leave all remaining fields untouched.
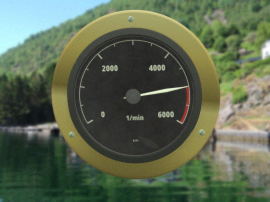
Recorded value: 5000 (rpm)
